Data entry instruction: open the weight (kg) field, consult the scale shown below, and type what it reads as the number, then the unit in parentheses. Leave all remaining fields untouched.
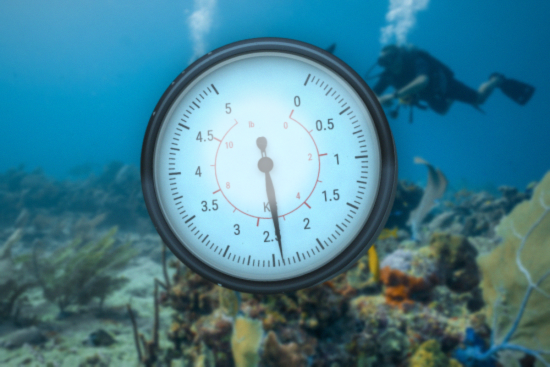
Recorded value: 2.4 (kg)
